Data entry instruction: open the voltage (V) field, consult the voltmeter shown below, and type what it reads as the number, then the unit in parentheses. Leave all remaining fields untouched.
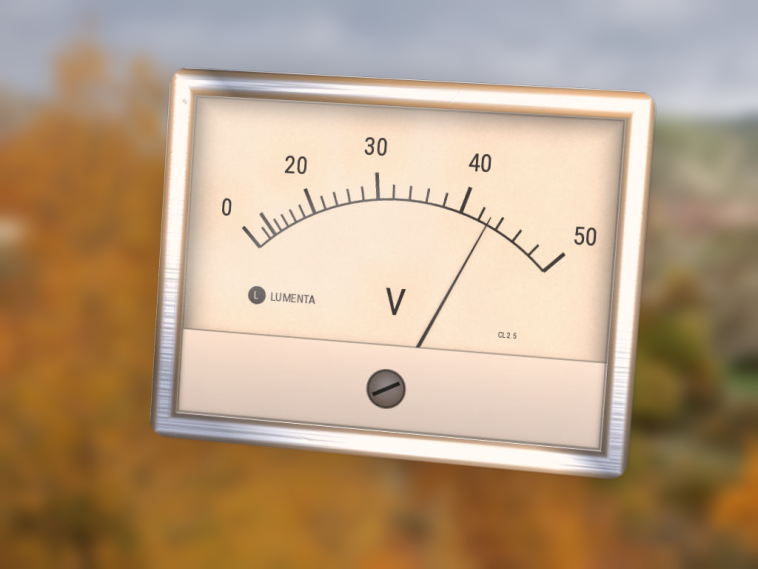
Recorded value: 43 (V)
